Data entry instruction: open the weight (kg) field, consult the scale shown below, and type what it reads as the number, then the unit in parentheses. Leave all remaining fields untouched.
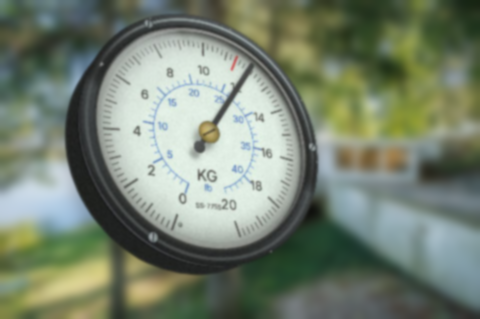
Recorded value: 12 (kg)
